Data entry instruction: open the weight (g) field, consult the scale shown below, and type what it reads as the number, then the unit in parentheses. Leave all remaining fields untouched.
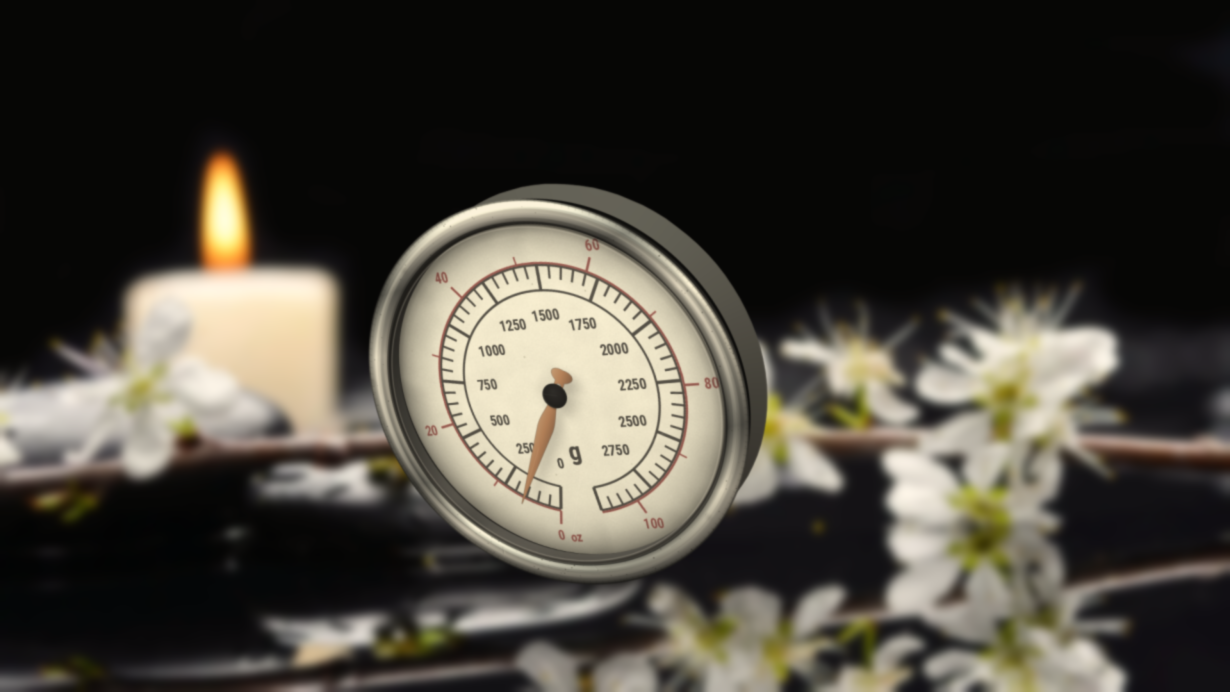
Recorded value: 150 (g)
